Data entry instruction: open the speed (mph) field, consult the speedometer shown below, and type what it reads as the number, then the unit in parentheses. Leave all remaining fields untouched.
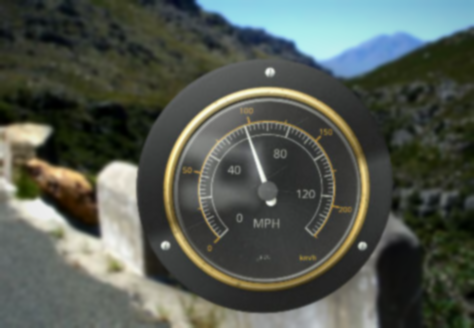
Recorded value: 60 (mph)
